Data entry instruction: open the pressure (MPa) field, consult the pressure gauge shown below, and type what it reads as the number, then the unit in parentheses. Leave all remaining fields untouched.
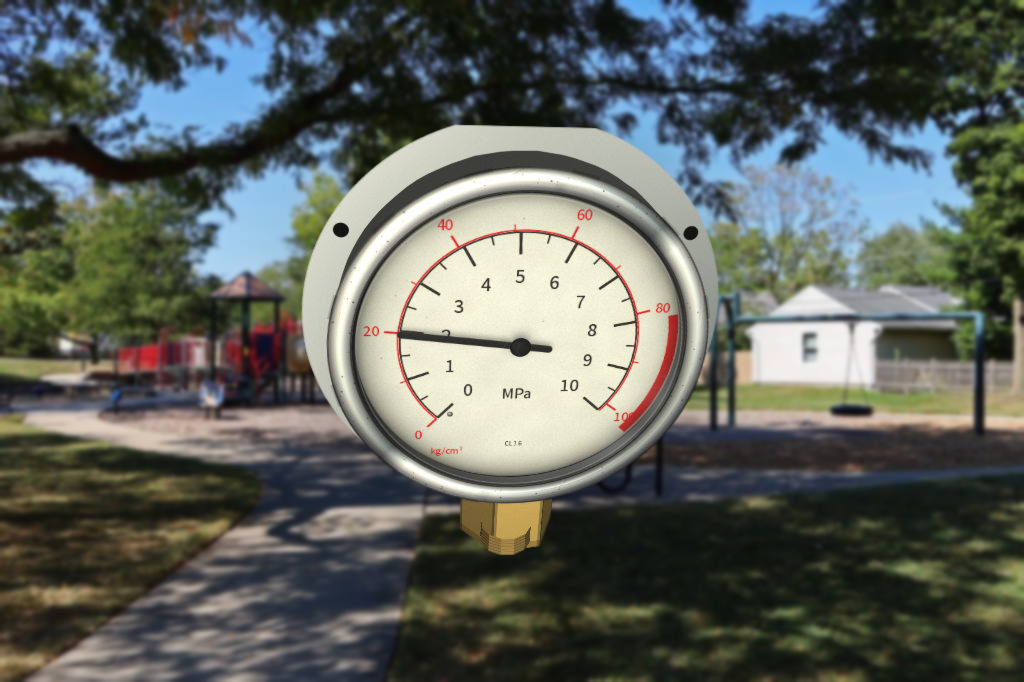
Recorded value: 2 (MPa)
